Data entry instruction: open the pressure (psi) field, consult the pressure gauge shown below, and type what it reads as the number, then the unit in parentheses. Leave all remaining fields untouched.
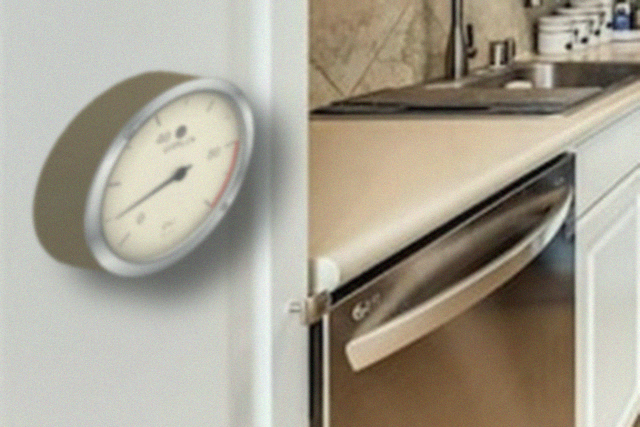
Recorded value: 10 (psi)
